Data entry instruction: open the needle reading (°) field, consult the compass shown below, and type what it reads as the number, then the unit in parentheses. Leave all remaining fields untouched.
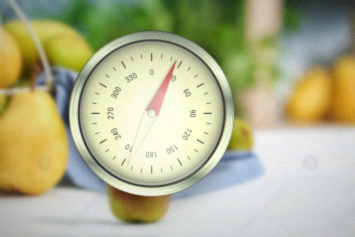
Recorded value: 25 (°)
